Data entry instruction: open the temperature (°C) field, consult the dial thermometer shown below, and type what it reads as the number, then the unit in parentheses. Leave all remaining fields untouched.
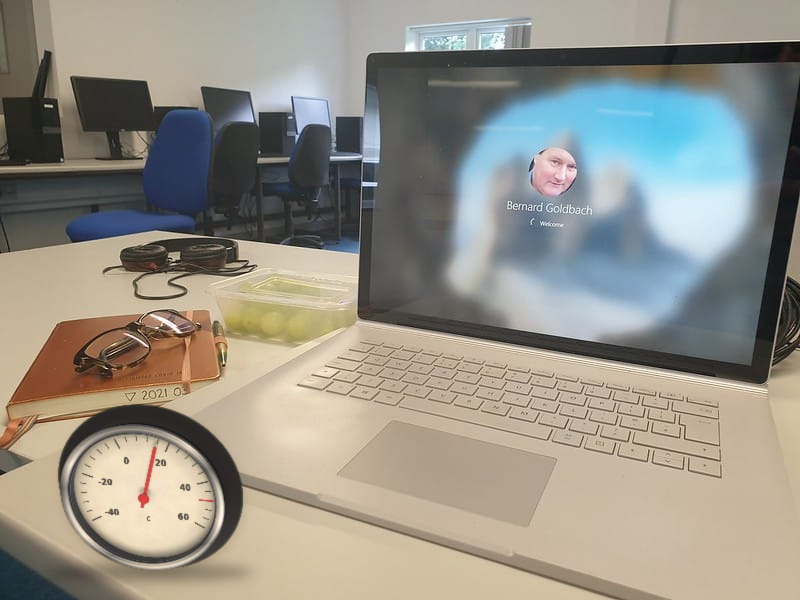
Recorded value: 16 (°C)
